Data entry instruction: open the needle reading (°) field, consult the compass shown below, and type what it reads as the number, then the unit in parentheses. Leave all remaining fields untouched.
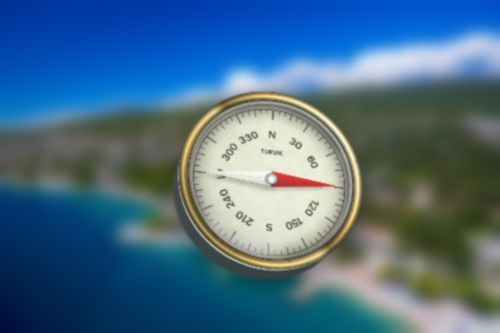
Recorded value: 90 (°)
